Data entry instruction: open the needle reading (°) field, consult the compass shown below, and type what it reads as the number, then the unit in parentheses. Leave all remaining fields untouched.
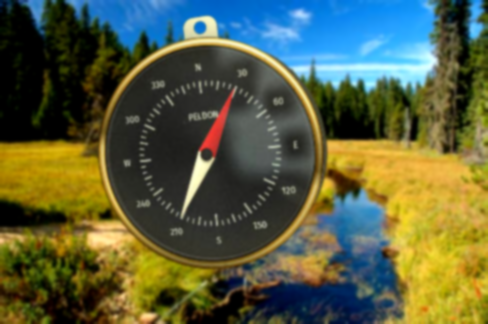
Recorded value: 30 (°)
